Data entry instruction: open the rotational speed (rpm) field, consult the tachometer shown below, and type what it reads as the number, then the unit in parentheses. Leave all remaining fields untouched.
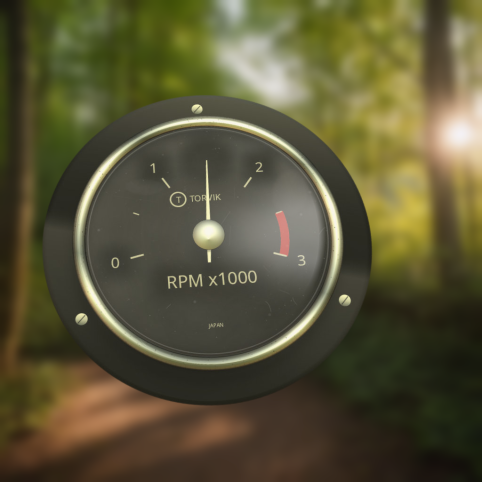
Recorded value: 1500 (rpm)
